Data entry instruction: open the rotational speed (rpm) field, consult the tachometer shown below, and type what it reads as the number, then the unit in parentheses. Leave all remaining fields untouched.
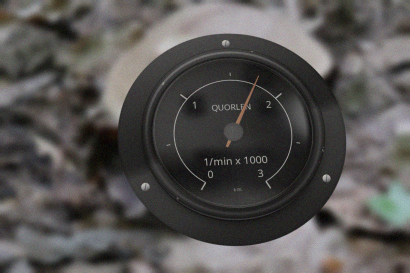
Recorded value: 1750 (rpm)
